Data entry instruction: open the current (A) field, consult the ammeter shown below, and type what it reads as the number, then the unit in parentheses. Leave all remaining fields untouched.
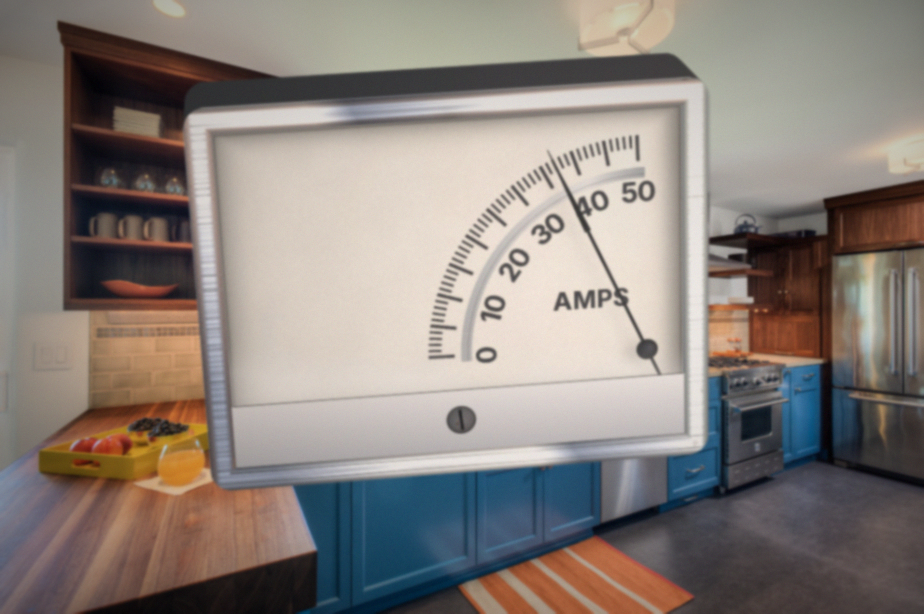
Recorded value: 37 (A)
